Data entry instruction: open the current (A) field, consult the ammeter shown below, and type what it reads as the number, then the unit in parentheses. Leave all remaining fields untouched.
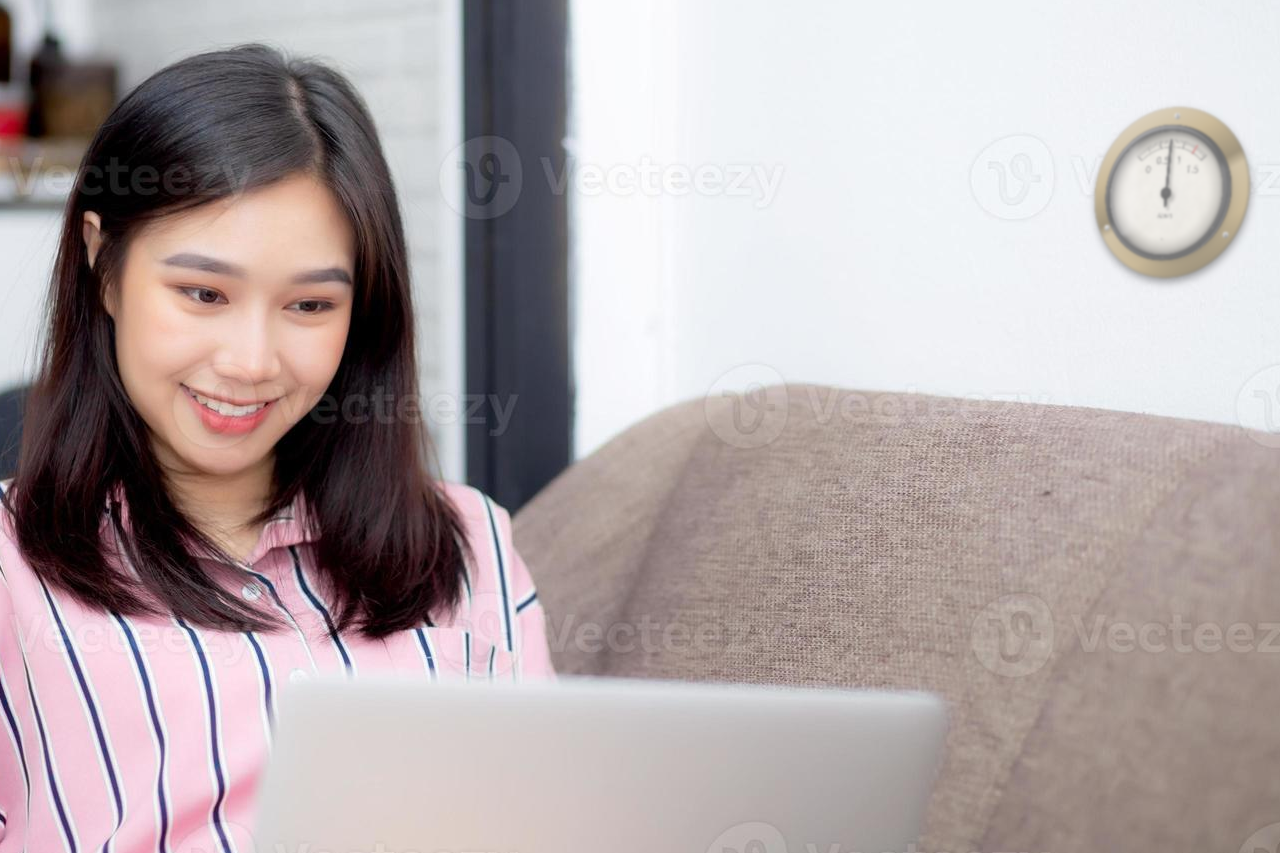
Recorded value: 0.75 (A)
